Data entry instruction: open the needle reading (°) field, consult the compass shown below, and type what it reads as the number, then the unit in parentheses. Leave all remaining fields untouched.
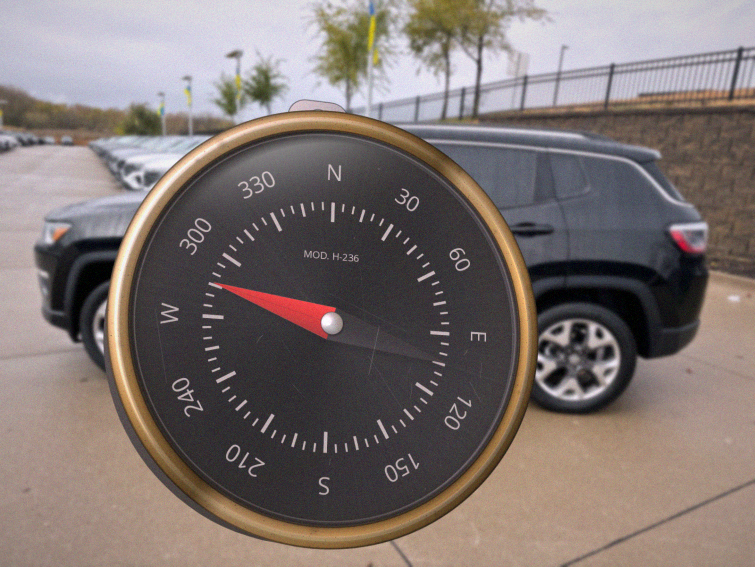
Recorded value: 285 (°)
